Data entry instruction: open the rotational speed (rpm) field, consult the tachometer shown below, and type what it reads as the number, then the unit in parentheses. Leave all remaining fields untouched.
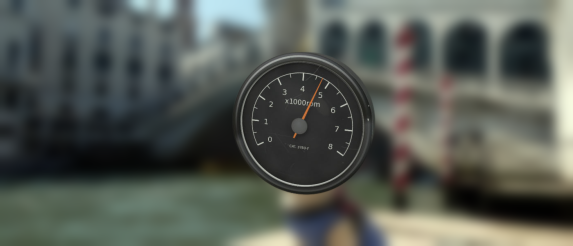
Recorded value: 4750 (rpm)
